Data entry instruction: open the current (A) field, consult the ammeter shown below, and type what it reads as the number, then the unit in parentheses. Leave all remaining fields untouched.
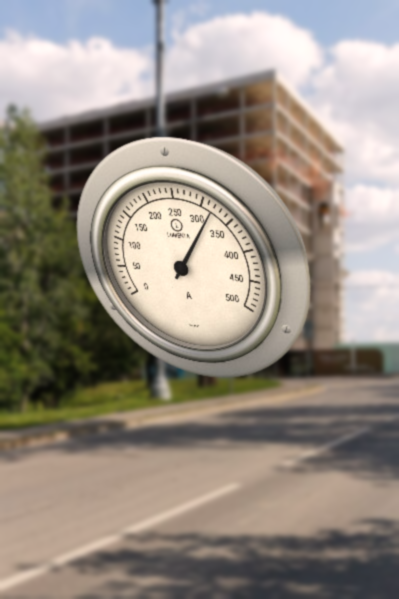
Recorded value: 320 (A)
